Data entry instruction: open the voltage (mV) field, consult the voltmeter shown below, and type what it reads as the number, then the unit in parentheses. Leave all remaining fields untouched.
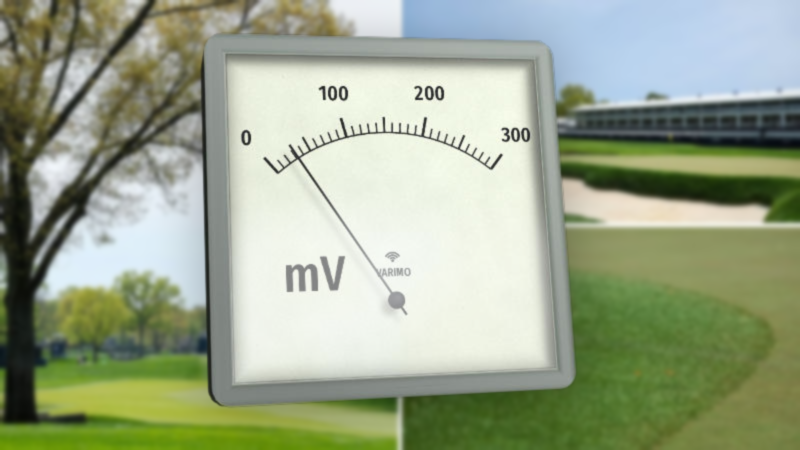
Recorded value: 30 (mV)
